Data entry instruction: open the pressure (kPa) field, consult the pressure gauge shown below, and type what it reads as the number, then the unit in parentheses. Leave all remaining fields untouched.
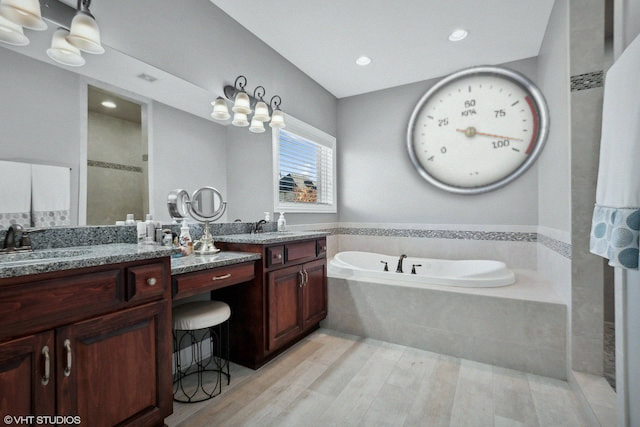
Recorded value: 95 (kPa)
